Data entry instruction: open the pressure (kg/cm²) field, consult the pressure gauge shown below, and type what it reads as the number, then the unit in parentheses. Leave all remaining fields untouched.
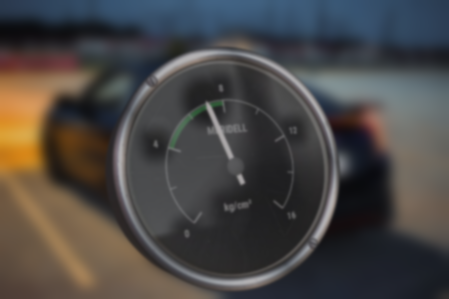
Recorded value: 7 (kg/cm²)
